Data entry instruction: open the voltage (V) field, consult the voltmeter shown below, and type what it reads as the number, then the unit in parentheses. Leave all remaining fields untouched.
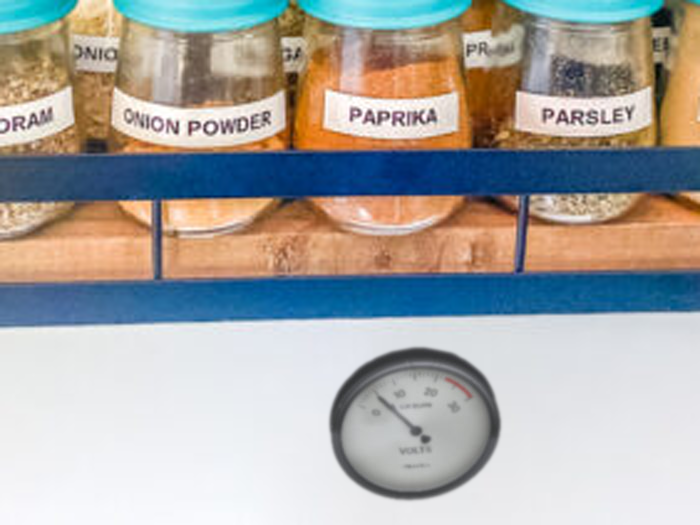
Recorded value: 5 (V)
